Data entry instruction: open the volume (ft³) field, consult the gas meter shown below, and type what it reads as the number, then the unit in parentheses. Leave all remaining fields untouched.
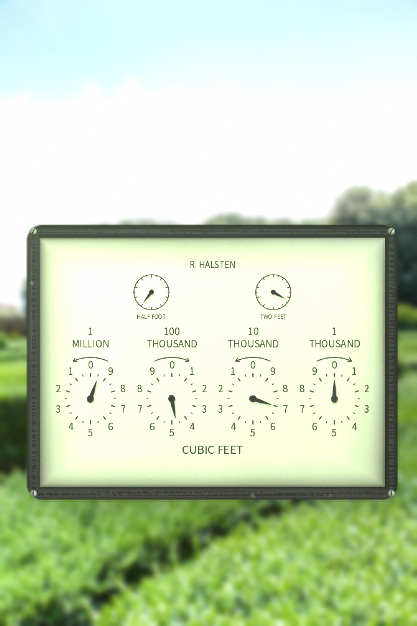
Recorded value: 947000 (ft³)
